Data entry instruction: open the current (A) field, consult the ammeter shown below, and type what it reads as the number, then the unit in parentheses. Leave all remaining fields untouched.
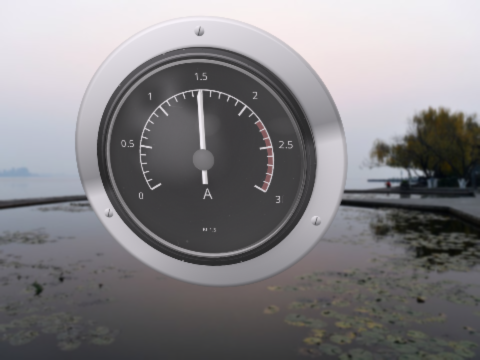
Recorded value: 1.5 (A)
